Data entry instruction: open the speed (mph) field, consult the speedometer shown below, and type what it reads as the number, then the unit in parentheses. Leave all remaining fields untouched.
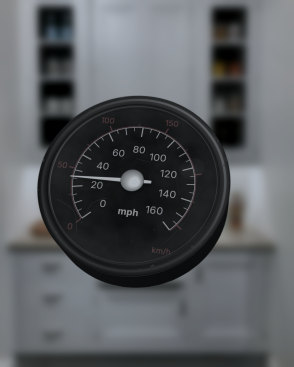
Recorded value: 25 (mph)
